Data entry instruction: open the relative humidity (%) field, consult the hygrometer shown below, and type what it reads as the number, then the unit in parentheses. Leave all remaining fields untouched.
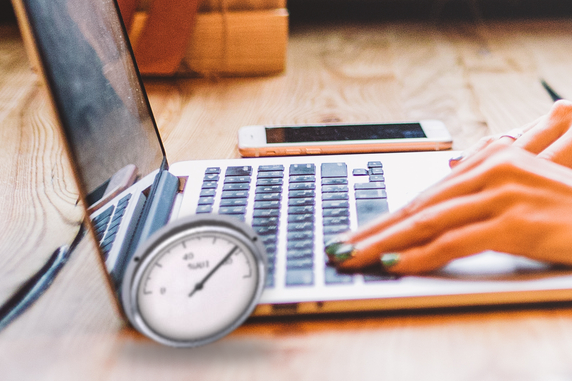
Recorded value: 75 (%)
